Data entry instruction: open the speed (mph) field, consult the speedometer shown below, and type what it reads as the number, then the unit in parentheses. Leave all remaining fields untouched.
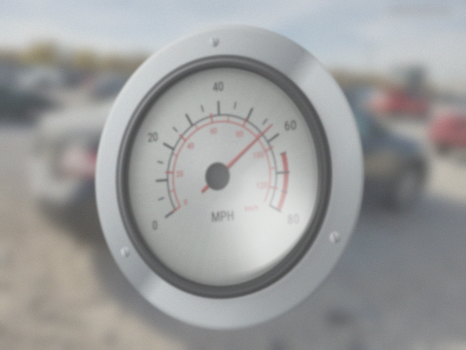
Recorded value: 57.5 (mph)
